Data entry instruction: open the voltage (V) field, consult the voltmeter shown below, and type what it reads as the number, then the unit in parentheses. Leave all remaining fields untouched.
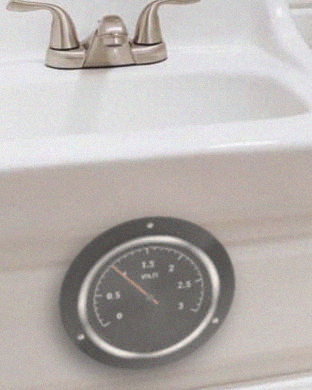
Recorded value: 1 (V)
